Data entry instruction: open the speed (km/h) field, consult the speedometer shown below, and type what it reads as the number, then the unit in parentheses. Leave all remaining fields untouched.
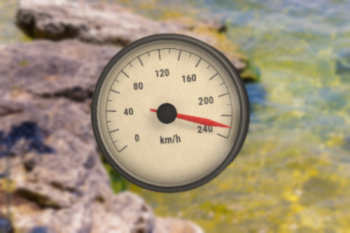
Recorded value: 230 (km/h)
